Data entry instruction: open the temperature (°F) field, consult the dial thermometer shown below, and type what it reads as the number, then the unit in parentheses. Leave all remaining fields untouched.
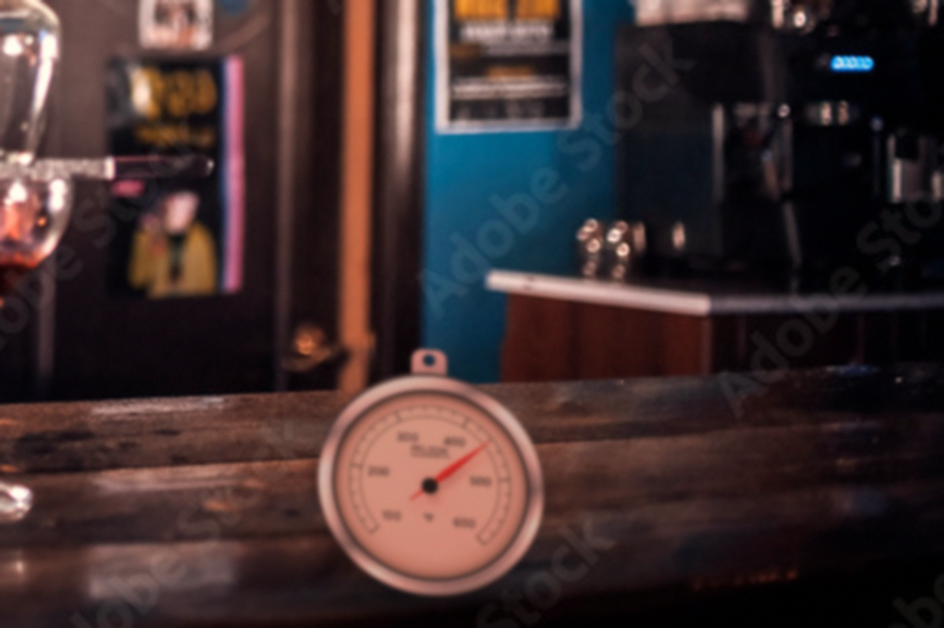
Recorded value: 440 (°F)
